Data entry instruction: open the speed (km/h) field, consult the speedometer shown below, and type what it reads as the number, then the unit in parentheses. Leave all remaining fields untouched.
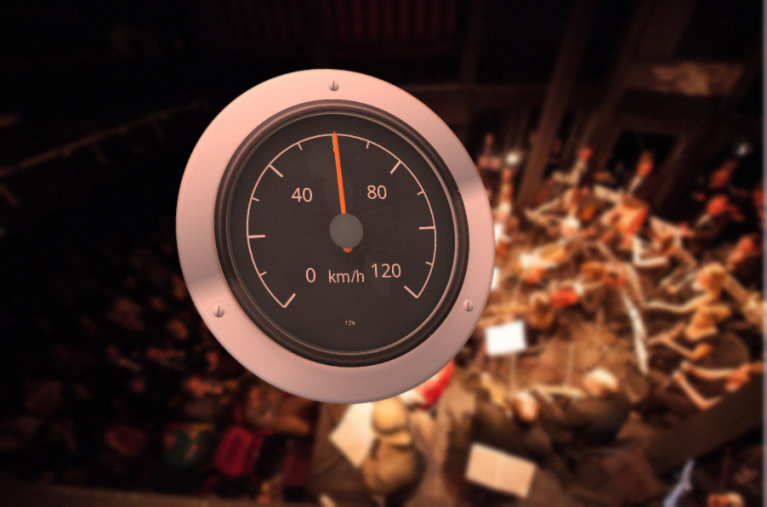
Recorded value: 60 (km/h)
